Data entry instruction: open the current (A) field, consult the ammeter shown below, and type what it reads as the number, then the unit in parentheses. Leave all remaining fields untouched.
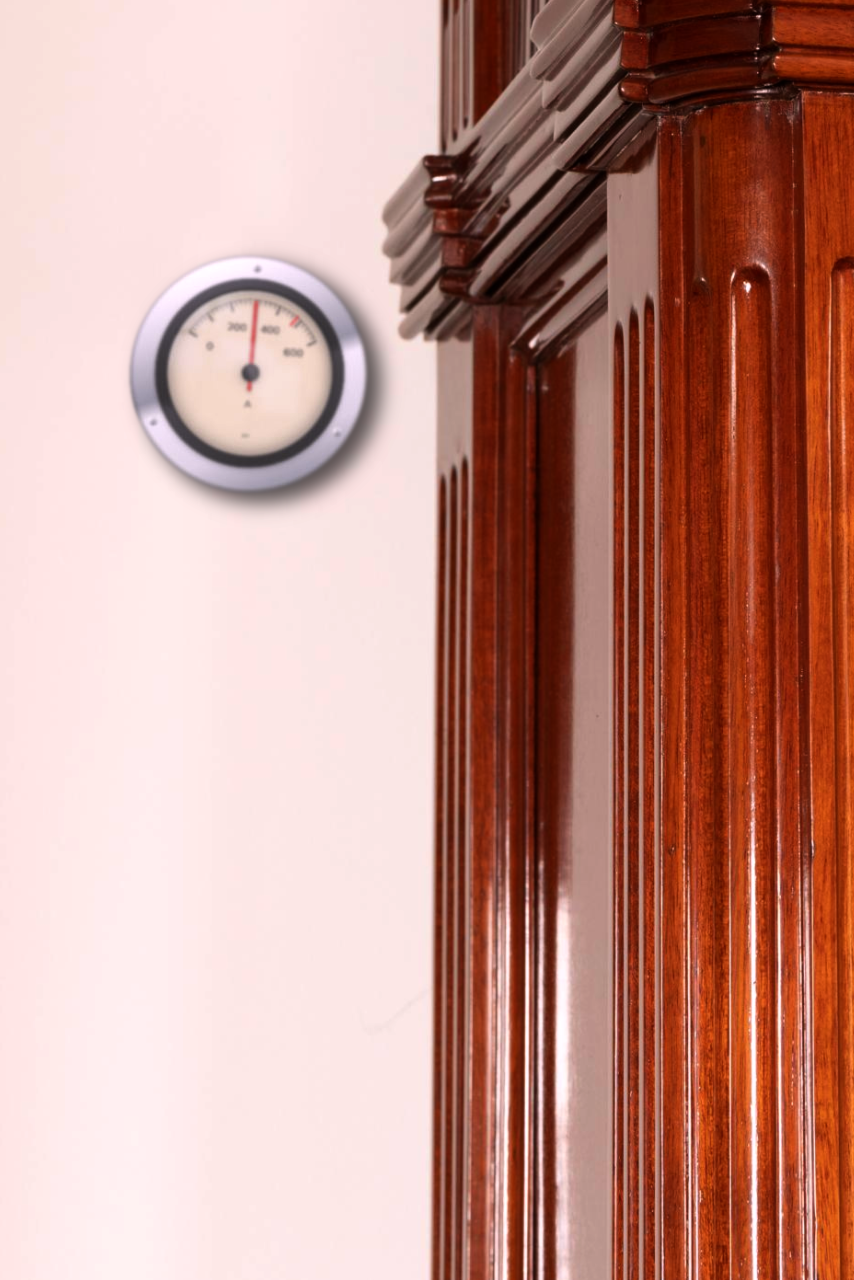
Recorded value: 300 (A)
